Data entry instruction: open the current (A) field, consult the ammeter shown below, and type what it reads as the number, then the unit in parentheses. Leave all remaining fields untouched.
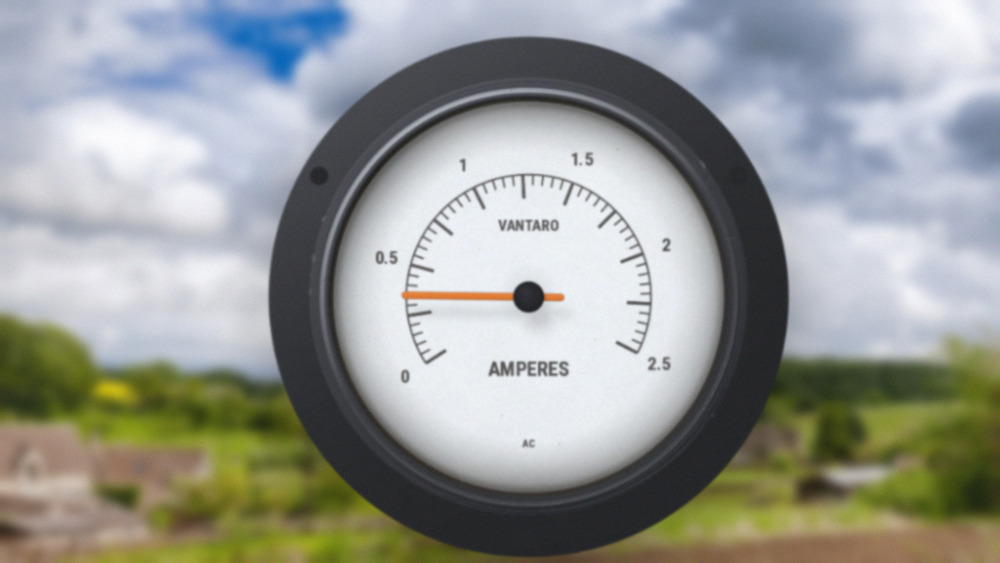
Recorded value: 0.35 (A)
